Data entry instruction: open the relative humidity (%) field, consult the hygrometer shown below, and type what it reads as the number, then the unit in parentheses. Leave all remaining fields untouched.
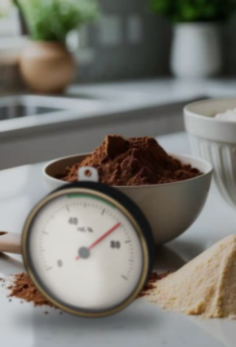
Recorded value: 70 (%)
